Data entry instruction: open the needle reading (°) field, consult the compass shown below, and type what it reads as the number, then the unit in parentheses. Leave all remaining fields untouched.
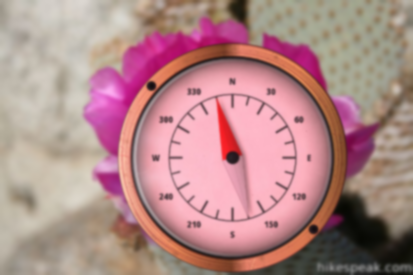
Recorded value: 345 (°)
